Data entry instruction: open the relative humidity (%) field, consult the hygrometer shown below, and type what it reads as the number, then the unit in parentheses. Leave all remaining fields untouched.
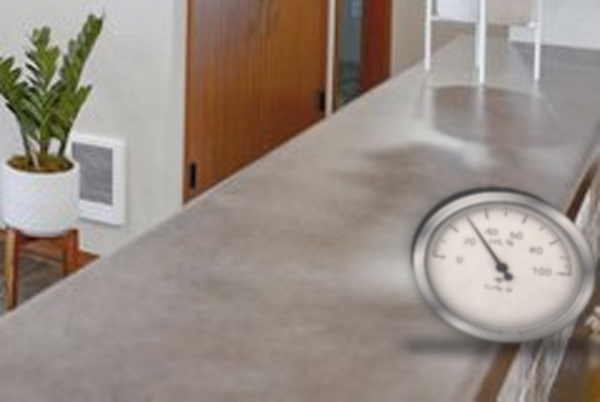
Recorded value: 30 (%)
